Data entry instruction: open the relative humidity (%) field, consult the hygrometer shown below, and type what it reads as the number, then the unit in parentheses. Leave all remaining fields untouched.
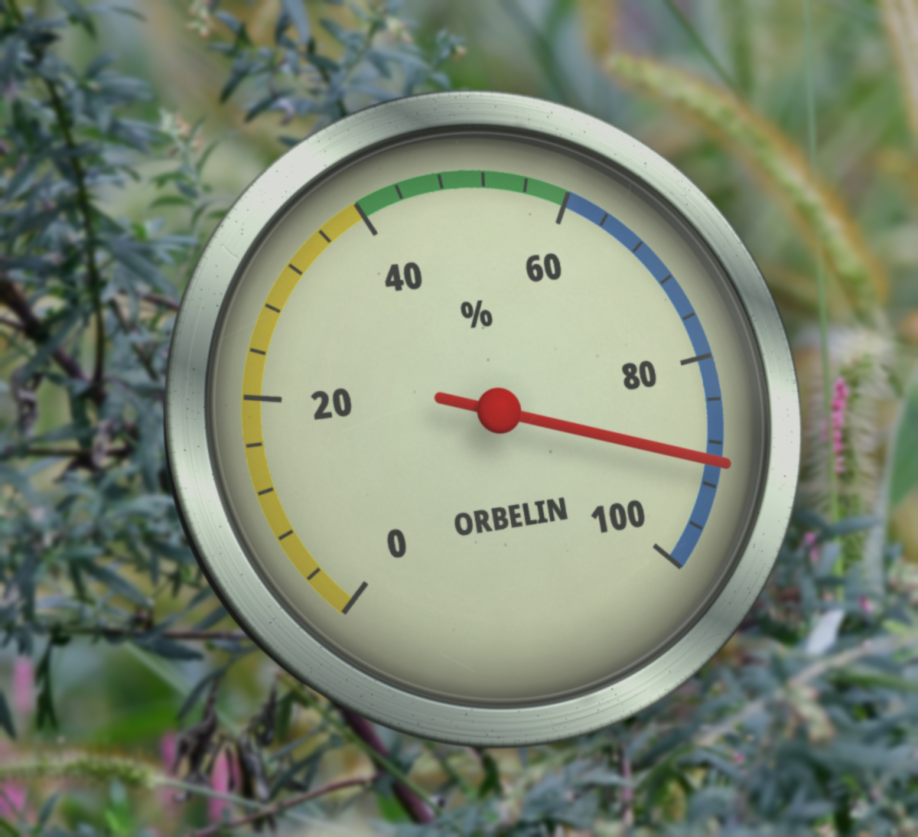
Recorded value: 90 (%)
